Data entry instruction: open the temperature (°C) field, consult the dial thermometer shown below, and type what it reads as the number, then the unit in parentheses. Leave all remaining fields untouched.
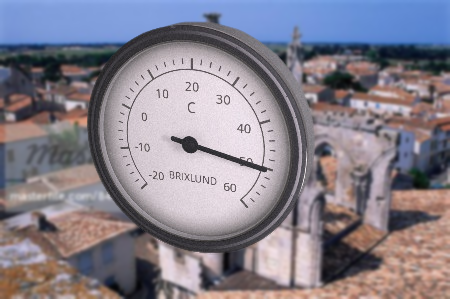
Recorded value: 50 (°C)
